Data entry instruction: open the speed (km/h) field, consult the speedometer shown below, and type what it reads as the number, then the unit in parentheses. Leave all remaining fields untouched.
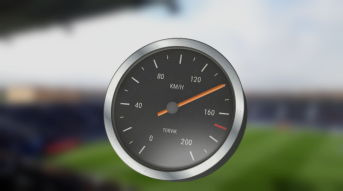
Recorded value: 140 (km/h)
